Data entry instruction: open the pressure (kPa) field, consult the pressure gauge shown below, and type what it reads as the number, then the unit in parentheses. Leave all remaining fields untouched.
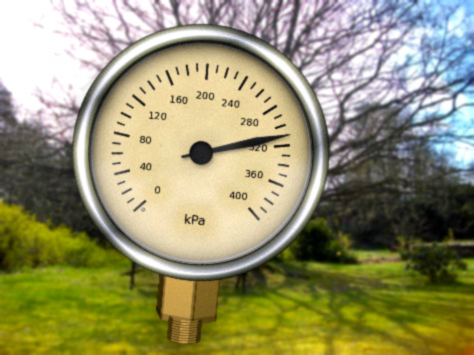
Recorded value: 310 (kPa)
